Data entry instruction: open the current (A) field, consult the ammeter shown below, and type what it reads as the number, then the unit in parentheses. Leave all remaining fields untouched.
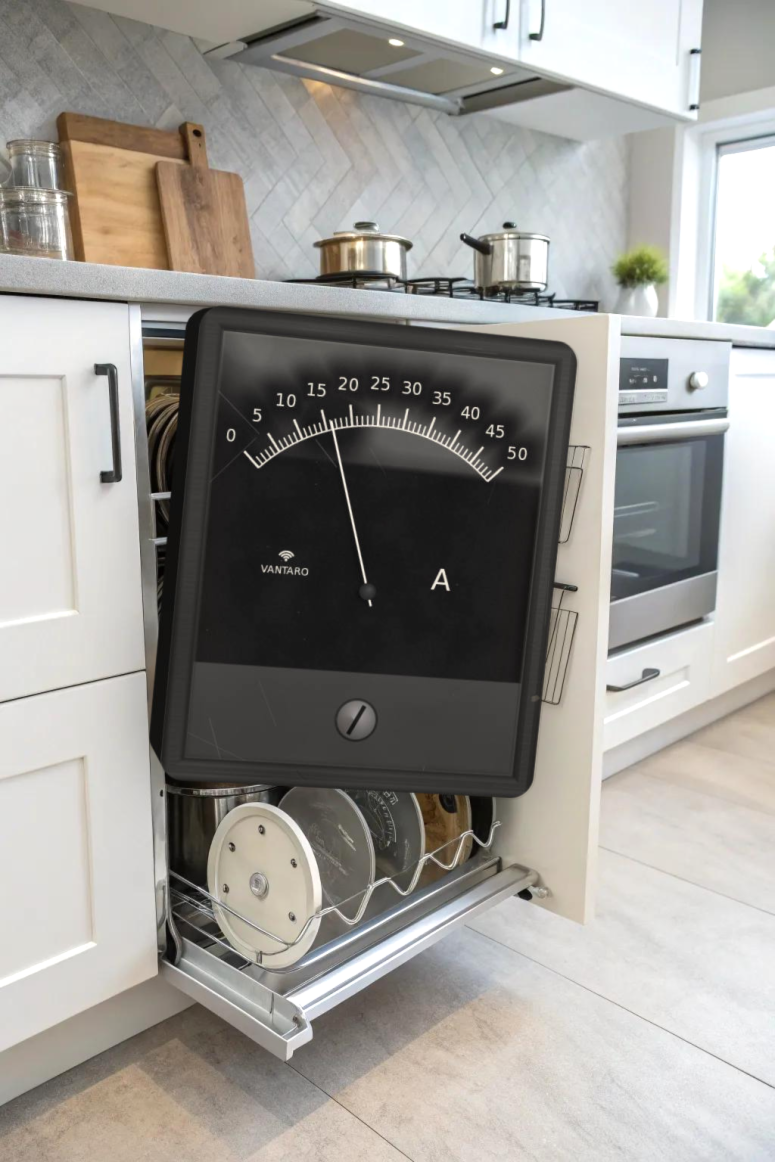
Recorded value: 16 (A)
